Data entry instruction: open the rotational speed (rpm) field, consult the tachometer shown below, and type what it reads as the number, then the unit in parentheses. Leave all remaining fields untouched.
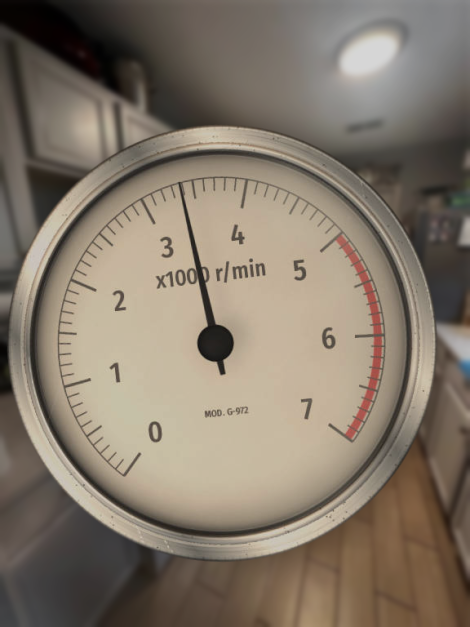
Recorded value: 3400 (rpm)
